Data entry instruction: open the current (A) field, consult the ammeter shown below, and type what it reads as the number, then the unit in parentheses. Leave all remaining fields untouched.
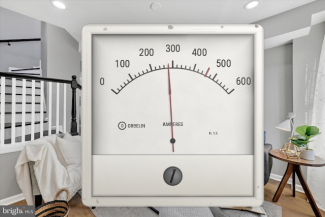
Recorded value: 280 (A)
